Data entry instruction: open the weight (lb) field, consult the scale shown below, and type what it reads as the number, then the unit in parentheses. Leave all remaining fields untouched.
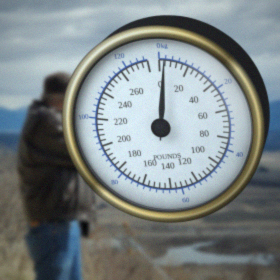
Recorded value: 4 (lb)
